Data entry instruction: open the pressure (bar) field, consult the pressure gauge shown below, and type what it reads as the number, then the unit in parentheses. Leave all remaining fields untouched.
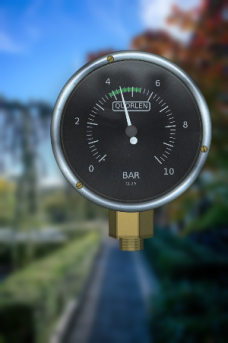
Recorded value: 4.4 (bar)
